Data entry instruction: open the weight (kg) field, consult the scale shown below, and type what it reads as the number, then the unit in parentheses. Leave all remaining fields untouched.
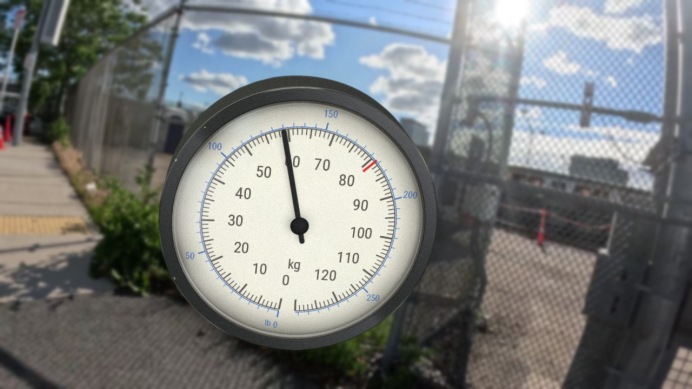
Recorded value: 59 (kg)
